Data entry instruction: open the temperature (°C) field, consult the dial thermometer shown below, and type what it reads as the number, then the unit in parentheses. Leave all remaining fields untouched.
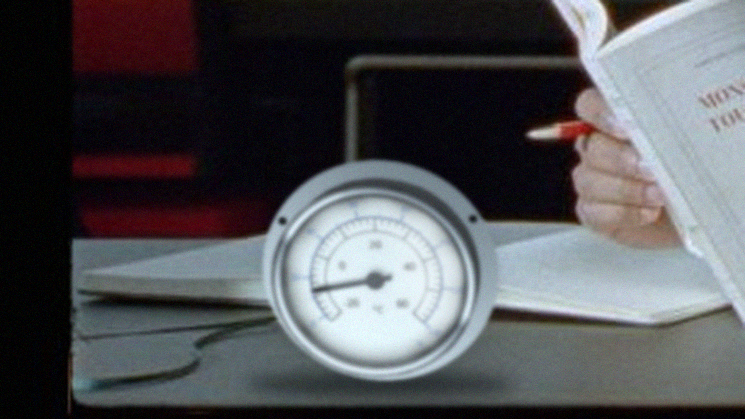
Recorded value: -10 (°C)
